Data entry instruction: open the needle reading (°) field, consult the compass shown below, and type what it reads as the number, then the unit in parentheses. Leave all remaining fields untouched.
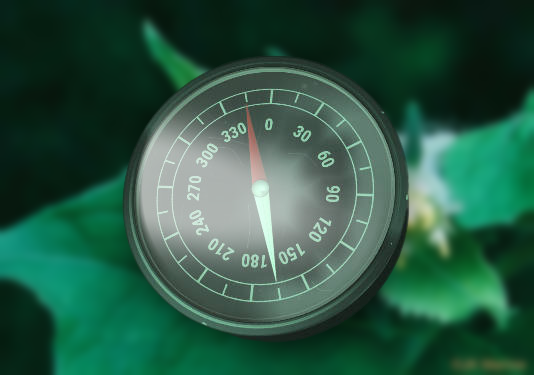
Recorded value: 345 (°)
